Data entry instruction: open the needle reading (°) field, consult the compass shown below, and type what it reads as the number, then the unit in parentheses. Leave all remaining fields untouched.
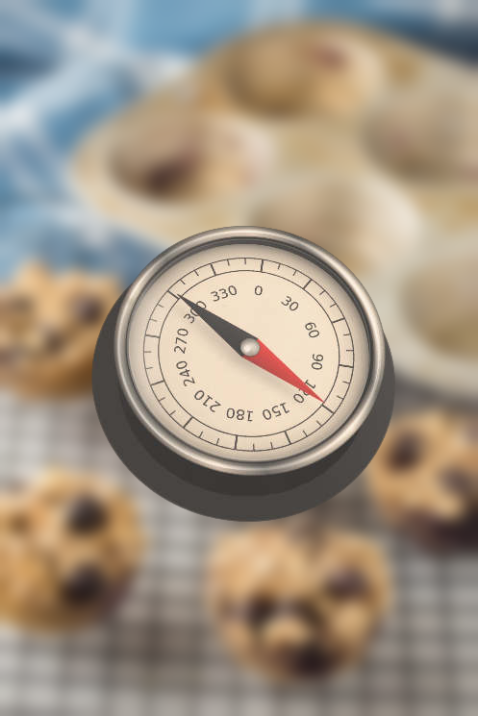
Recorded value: 120 (°)
